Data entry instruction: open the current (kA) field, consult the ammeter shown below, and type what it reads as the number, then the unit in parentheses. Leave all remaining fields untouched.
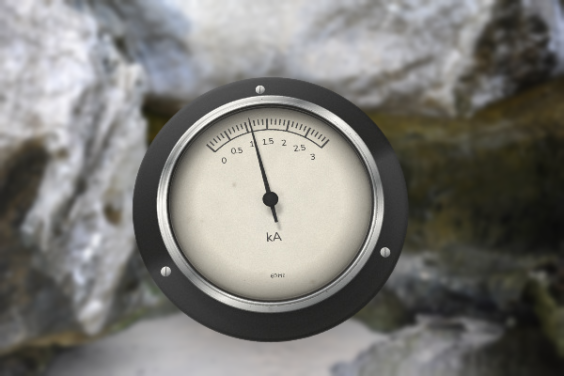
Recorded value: 1.1 (kA)
